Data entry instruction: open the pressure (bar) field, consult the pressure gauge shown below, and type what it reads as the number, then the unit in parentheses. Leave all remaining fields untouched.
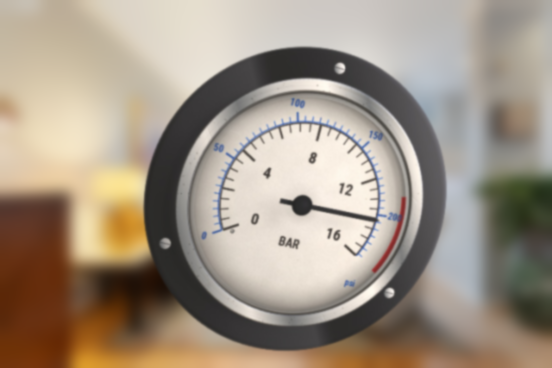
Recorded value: 14 (bar)
